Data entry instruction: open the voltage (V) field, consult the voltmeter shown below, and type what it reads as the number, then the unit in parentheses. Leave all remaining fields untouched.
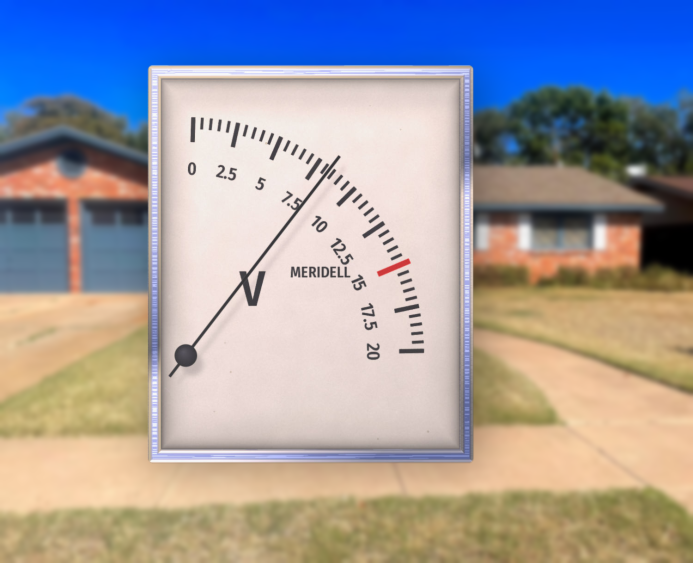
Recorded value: 8.25 (V)
